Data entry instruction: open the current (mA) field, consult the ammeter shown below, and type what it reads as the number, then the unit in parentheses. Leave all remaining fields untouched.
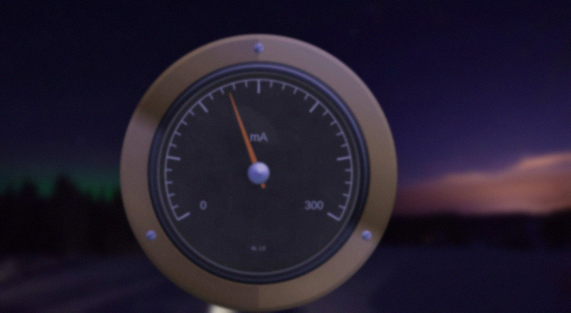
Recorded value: 125 (mA)
